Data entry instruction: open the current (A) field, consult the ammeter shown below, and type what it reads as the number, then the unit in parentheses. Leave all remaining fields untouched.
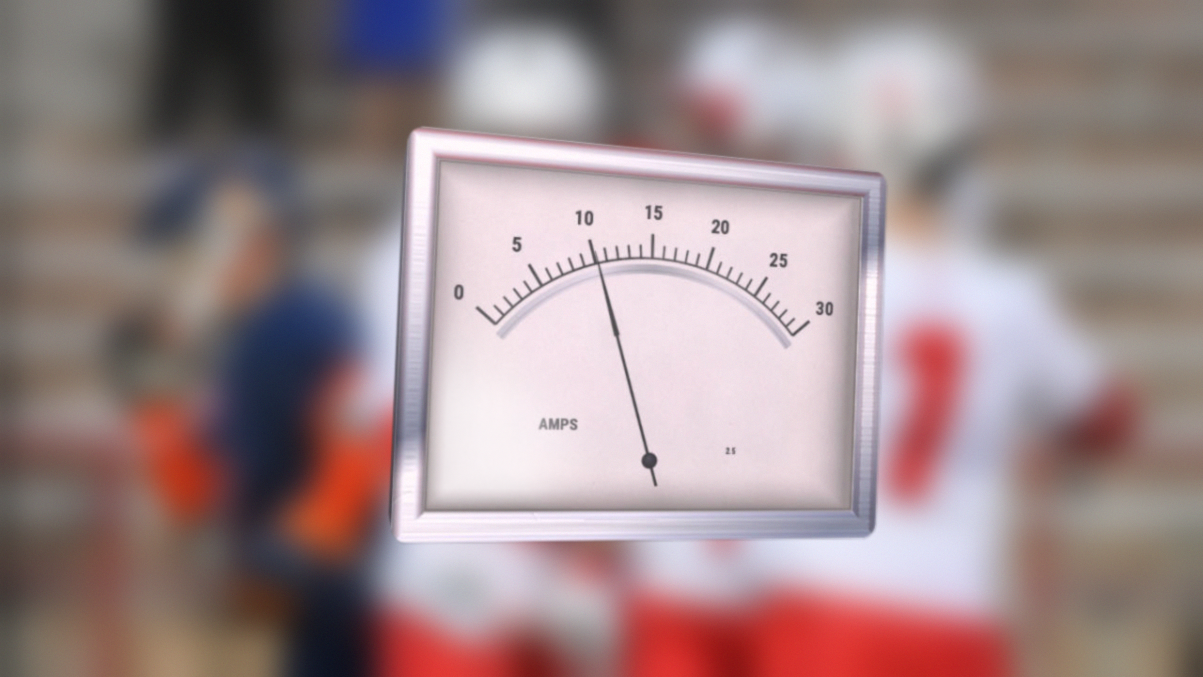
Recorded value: 10 (A)
